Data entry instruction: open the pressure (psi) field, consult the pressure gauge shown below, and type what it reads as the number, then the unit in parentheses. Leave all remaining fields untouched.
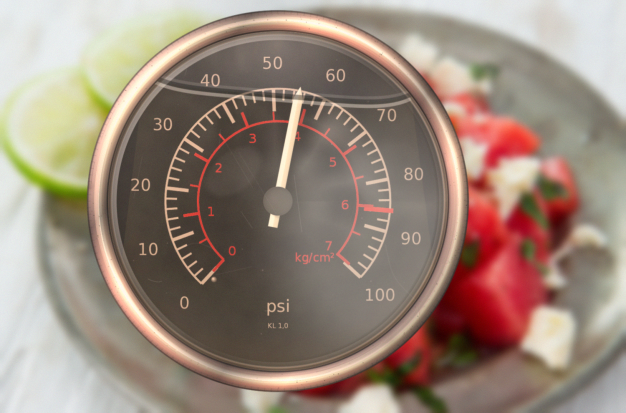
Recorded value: 55 (psi)
